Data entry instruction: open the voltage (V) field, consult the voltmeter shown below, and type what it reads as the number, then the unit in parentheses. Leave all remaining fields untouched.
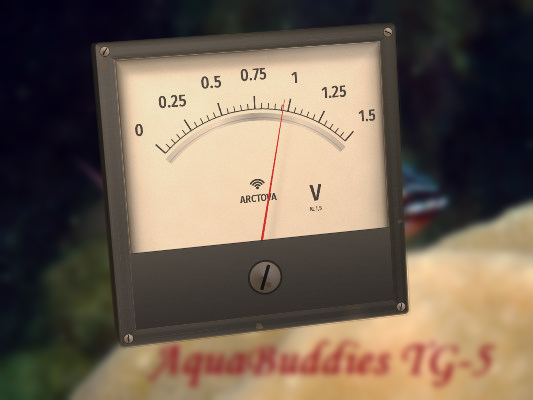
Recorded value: 0.95 (V)
